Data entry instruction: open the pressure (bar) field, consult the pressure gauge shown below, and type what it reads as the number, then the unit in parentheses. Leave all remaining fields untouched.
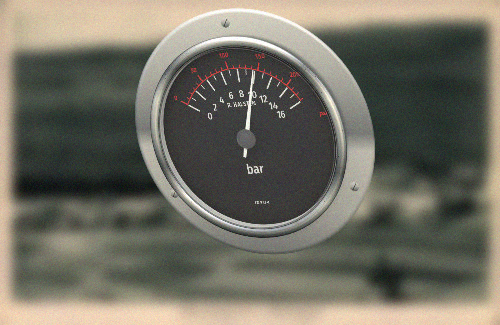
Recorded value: 10 (bar)
